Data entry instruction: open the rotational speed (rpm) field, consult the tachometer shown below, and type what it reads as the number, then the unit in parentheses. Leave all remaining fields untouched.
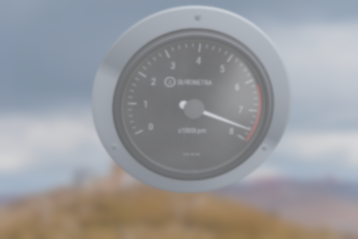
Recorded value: 7600 (rpm)
